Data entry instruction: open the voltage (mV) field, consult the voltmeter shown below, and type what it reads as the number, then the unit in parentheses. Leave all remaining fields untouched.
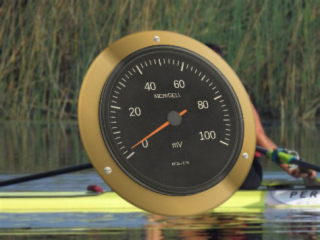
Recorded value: 2 (mV)
